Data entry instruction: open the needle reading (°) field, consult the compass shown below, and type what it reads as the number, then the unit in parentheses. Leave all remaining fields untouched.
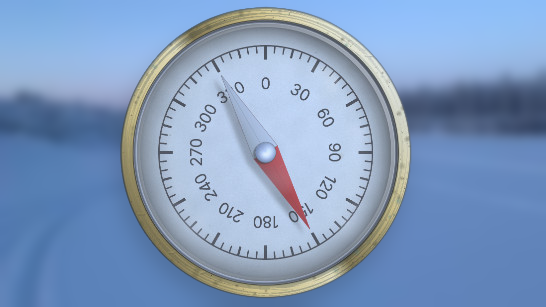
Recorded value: 150 (°)
